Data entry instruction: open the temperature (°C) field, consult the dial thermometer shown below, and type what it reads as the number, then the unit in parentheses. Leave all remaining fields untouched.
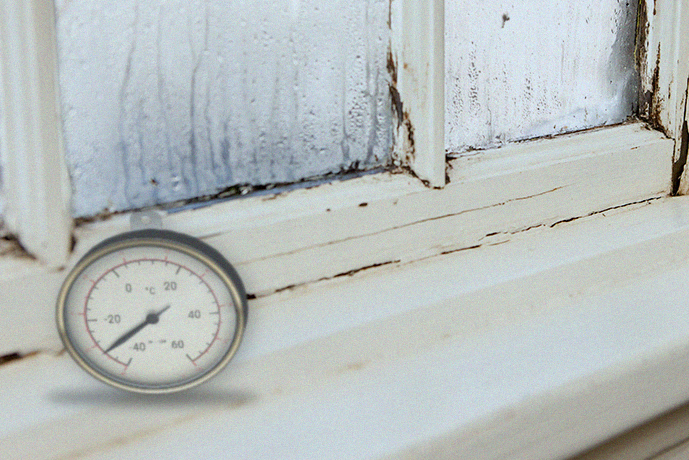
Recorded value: -32 (°C)
